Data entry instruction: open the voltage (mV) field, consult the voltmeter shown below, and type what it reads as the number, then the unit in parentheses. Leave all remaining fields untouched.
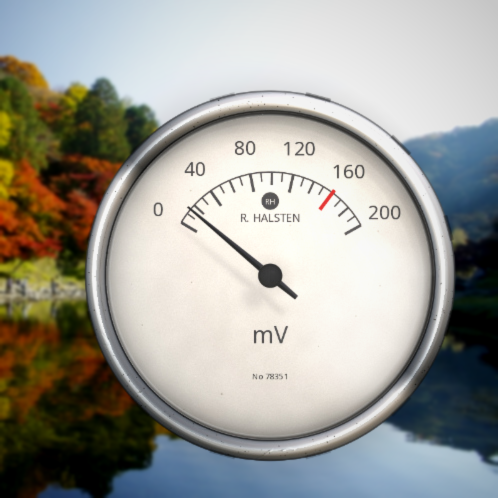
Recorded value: 15 (mV)
